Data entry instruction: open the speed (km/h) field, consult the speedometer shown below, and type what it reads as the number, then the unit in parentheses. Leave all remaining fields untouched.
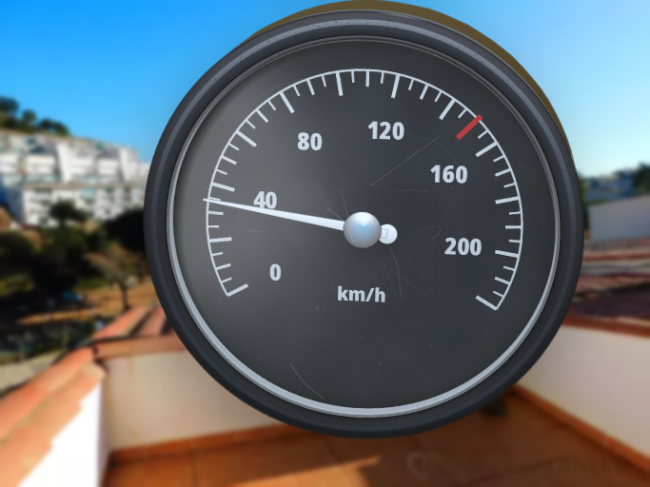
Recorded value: 35 (km/h)
